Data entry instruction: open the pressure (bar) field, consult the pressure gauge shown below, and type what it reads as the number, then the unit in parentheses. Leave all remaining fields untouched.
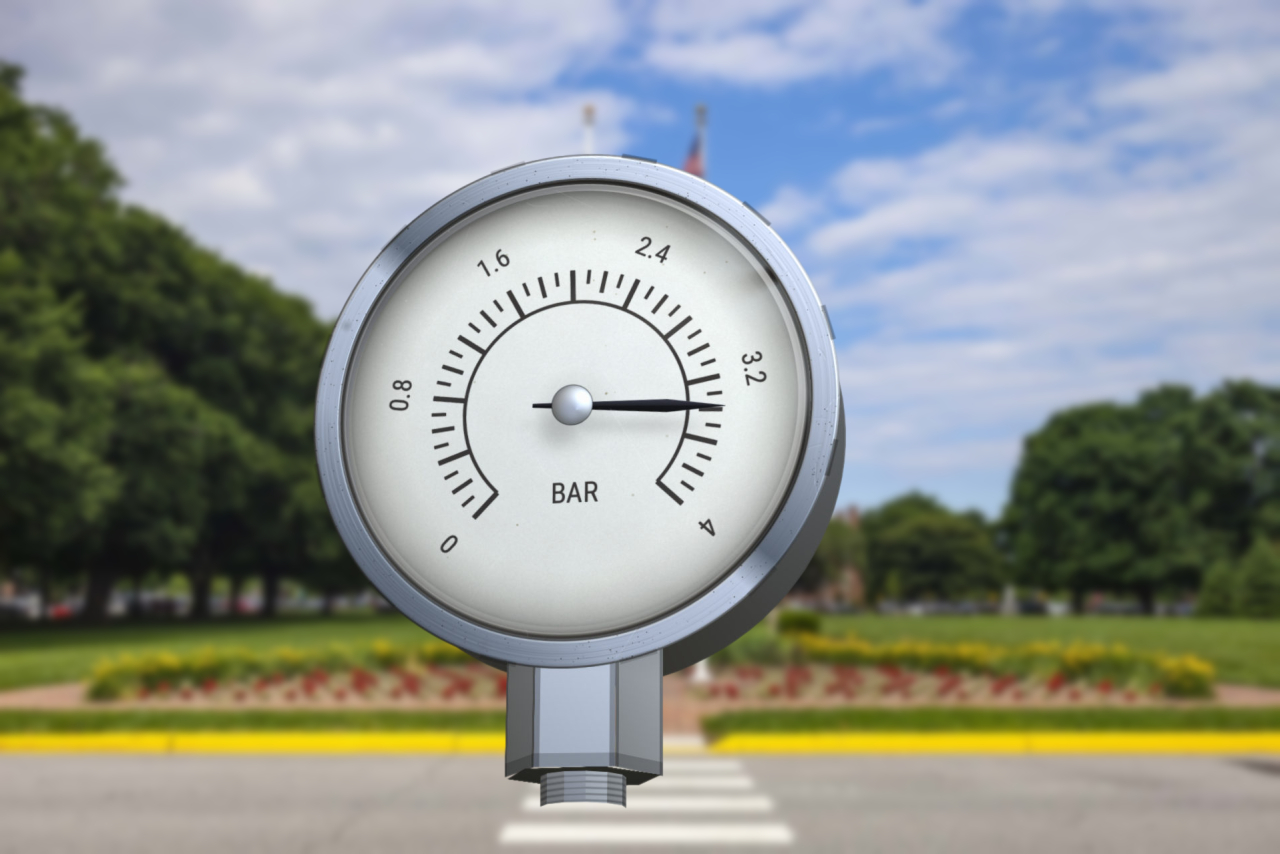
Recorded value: 3.4 (bar)
